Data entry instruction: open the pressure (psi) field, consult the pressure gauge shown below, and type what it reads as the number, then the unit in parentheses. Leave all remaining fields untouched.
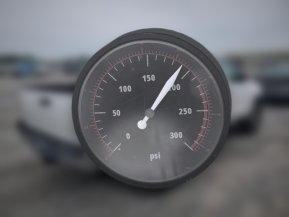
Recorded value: 190 (psi)
